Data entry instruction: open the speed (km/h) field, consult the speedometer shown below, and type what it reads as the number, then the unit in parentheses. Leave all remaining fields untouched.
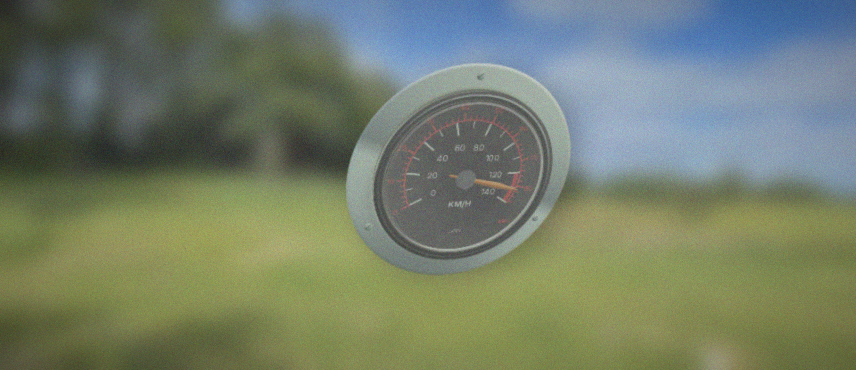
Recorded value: 130 (km/h)
